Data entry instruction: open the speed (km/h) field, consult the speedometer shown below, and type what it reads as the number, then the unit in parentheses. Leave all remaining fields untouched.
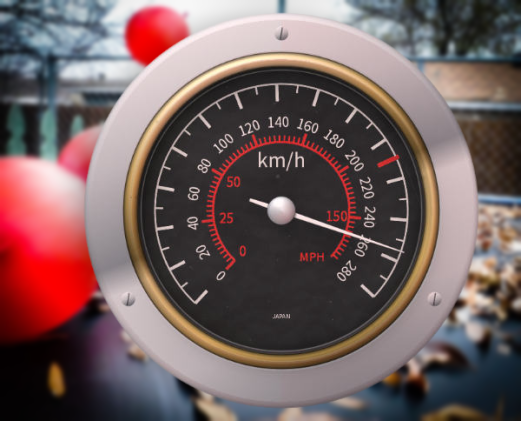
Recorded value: 255 (km/h)
